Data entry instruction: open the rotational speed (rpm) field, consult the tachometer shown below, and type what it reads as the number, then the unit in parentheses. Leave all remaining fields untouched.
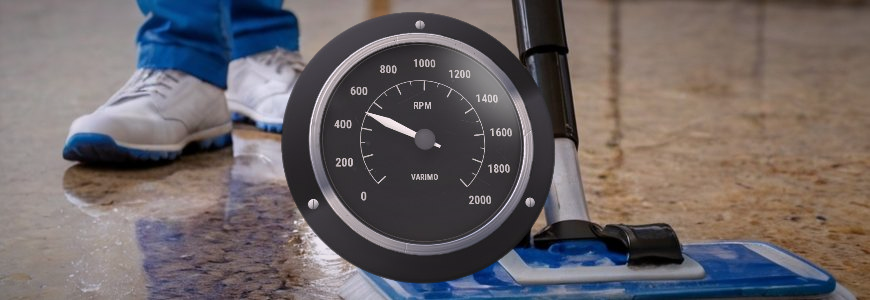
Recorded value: 500 (rpm)
